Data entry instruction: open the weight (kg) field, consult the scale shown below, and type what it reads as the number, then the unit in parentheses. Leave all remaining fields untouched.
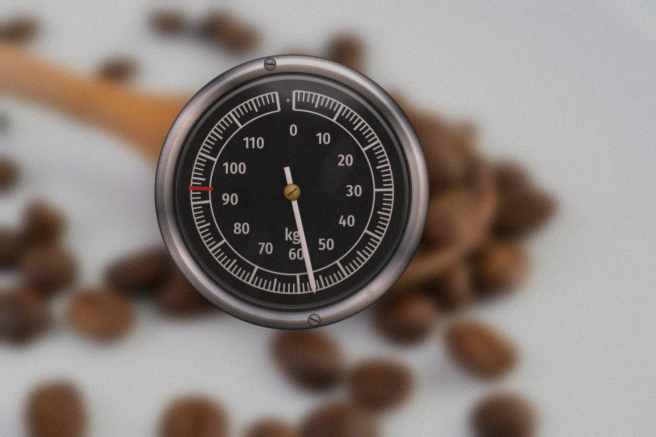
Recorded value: 57 (kg)
